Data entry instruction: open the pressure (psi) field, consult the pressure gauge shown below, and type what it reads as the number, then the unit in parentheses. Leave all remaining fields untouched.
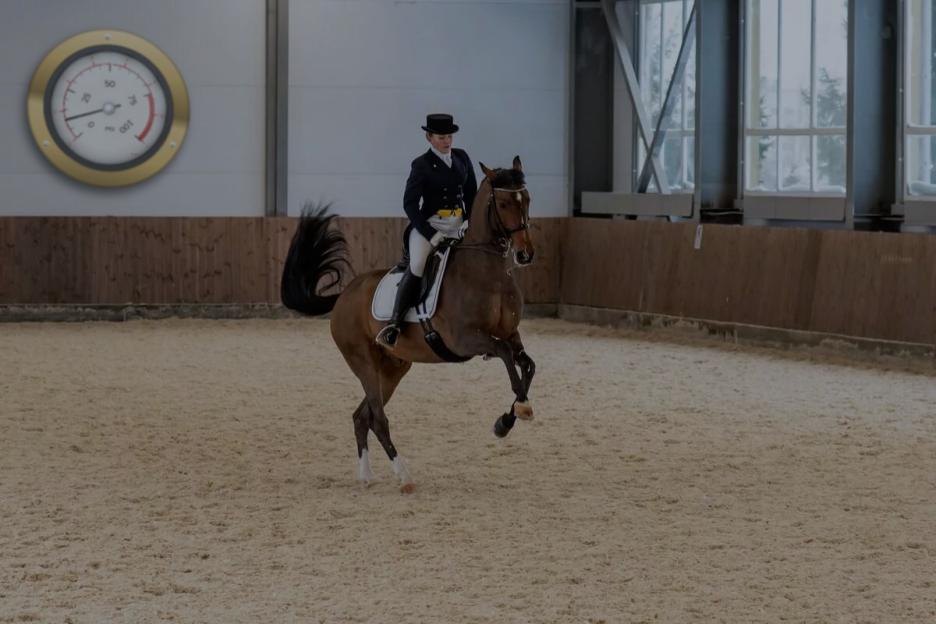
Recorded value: 10 (psi)
